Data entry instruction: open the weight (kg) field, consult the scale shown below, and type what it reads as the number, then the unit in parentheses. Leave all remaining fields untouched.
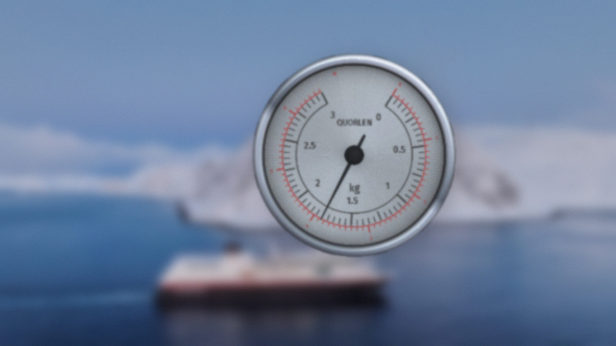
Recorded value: 1.75 (kg)
